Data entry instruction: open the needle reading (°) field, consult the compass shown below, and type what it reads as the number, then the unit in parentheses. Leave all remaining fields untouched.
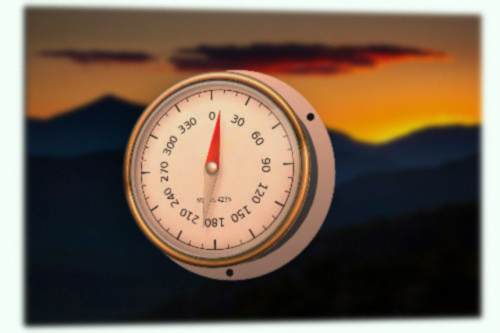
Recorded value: 10 (°)
